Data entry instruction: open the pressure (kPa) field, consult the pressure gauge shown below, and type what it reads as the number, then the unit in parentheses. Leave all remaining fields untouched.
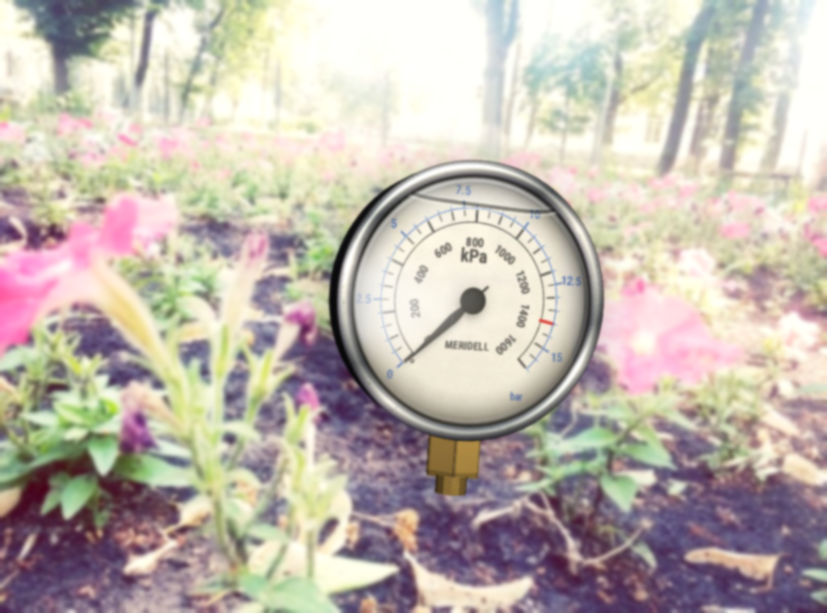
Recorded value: 0 (kPa)
